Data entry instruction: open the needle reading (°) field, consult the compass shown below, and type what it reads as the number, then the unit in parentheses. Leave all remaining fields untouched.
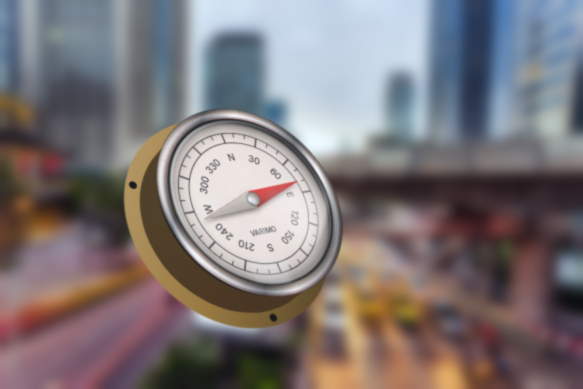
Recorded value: 80 (°)
